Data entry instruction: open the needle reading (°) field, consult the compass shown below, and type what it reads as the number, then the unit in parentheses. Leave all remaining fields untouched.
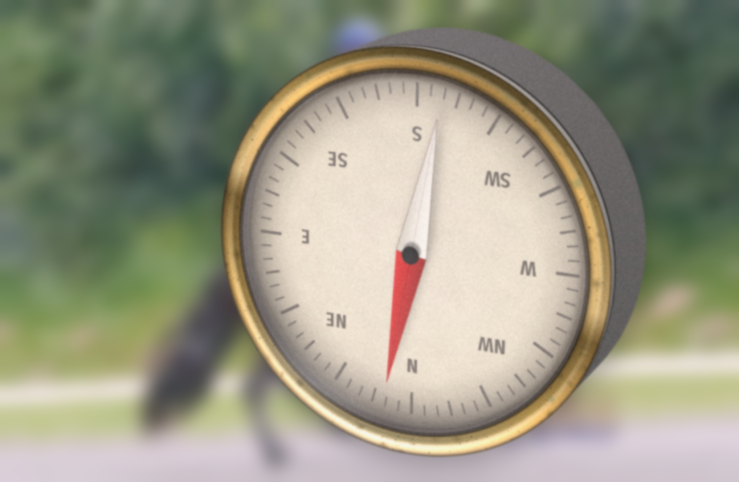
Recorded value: 10 (°)
